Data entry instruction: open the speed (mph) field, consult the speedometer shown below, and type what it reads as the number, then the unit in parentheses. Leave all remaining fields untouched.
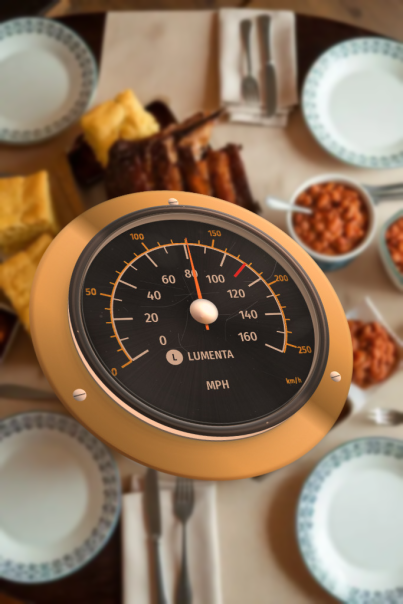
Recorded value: 80 (mph)
